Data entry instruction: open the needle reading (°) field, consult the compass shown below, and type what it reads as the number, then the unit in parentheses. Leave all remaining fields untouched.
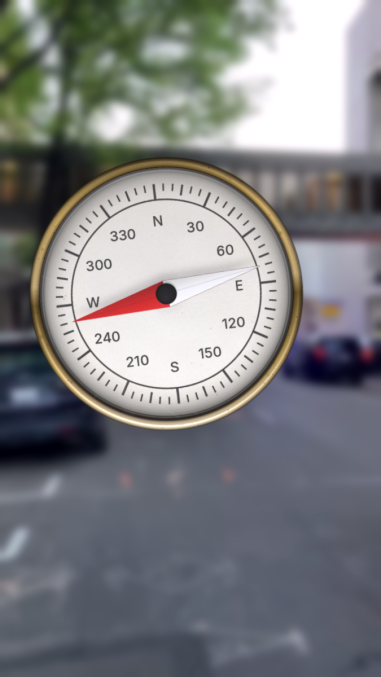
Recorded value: 260 (°)
